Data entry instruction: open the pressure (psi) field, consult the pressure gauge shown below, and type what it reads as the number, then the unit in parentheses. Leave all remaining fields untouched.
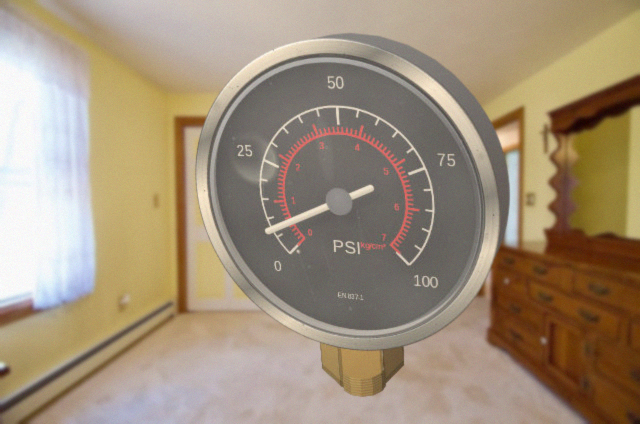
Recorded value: 7.5 (psi)
